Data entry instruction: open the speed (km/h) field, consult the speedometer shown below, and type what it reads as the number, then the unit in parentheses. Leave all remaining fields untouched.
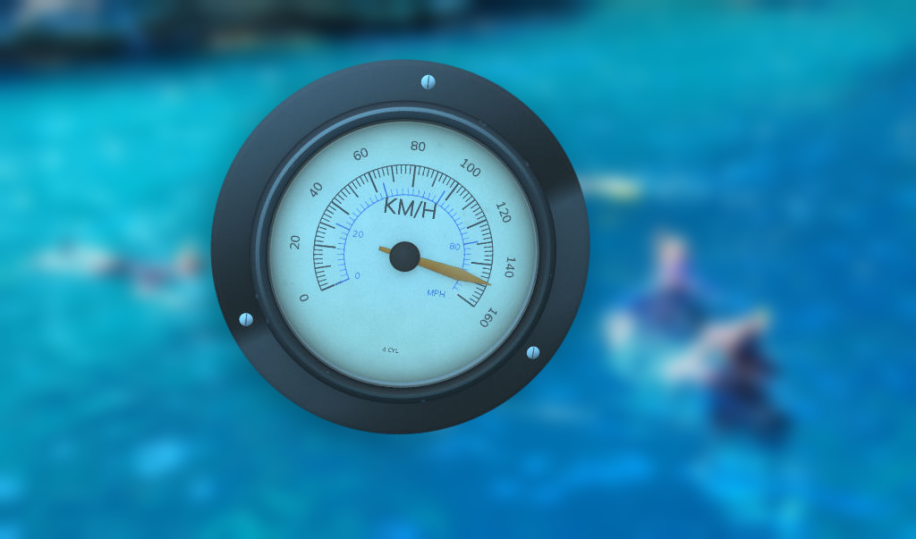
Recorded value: 148 (km/h)
